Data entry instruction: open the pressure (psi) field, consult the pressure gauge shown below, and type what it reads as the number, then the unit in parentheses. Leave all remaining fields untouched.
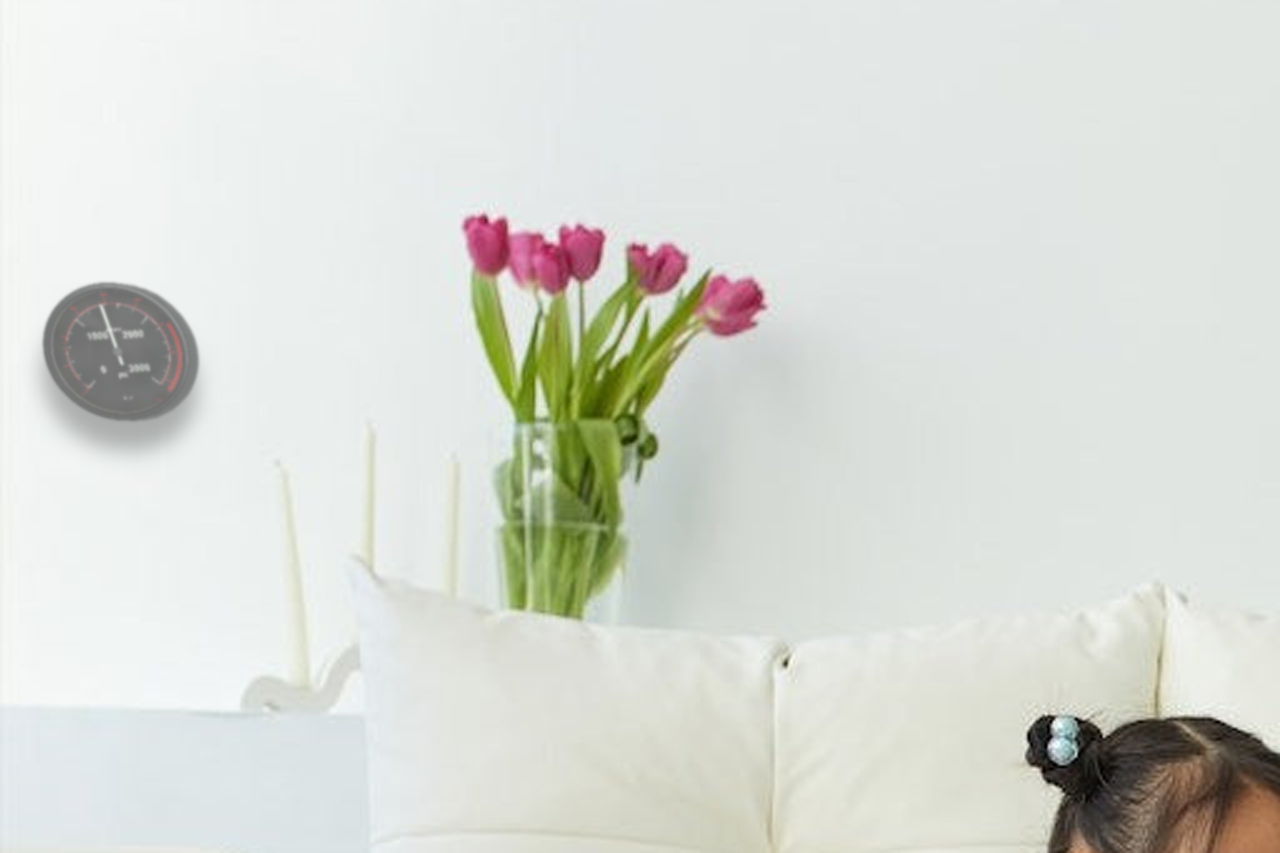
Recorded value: 1400 (psi)
